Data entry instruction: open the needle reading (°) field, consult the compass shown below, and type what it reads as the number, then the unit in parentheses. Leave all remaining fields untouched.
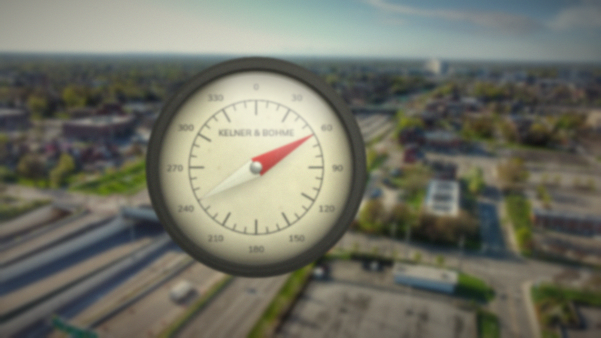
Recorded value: 60 (°)
